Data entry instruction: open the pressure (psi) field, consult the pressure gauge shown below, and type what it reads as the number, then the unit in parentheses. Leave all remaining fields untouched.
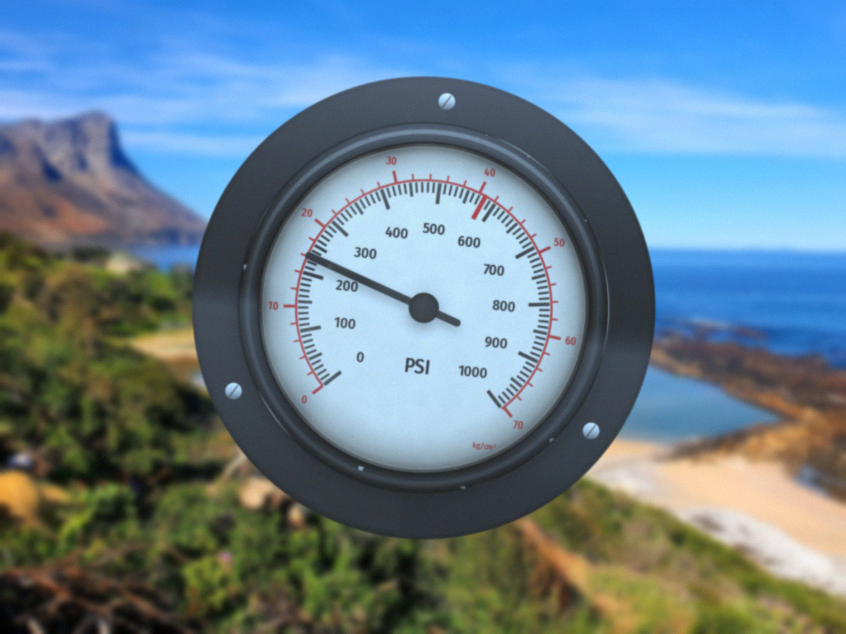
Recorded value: 230 (psi)
